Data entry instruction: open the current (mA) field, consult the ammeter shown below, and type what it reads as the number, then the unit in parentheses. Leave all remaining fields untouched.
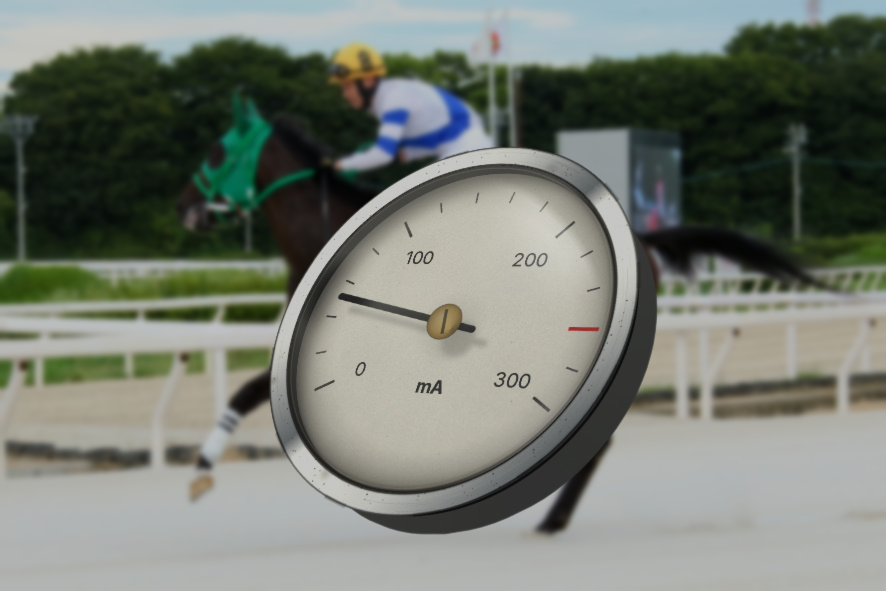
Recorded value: 50 (mA)
